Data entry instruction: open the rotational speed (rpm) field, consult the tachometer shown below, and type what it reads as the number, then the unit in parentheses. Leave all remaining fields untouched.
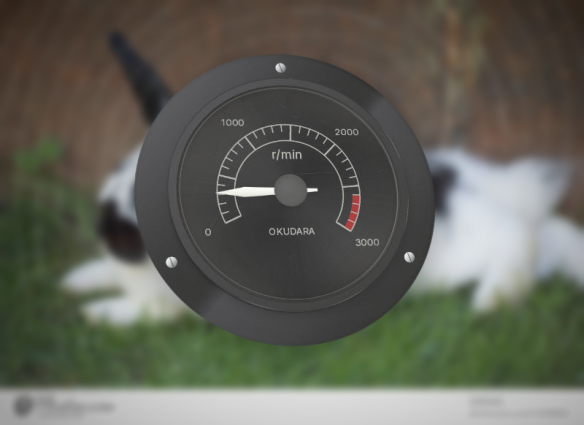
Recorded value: 300 (rpm)
